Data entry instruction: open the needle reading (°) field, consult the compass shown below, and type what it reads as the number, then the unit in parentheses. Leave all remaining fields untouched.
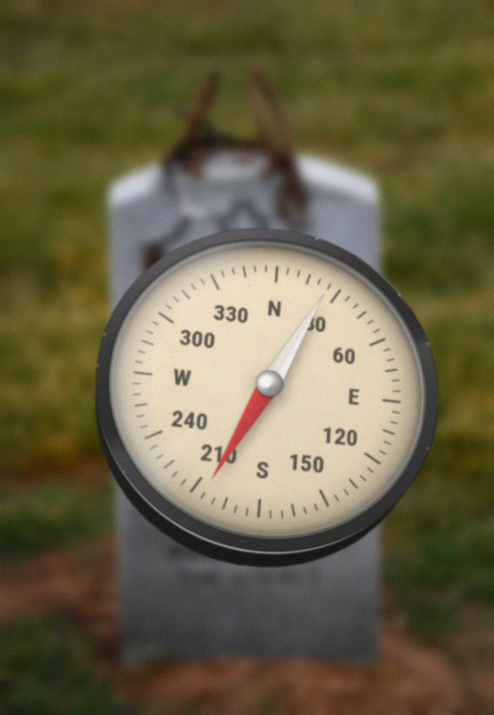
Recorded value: 205 (°)
